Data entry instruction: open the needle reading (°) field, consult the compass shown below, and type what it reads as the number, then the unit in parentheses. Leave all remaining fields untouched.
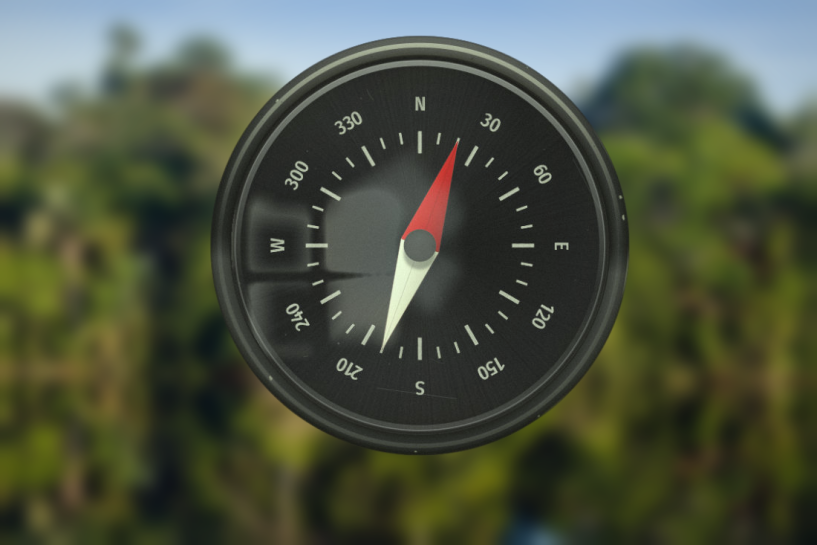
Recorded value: 20 (°)
